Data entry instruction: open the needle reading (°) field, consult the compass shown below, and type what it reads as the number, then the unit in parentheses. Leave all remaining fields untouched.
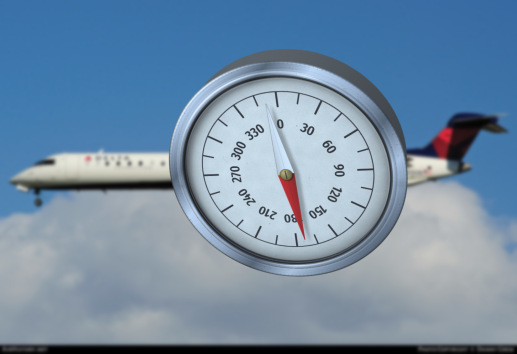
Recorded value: 172.5 (°)
